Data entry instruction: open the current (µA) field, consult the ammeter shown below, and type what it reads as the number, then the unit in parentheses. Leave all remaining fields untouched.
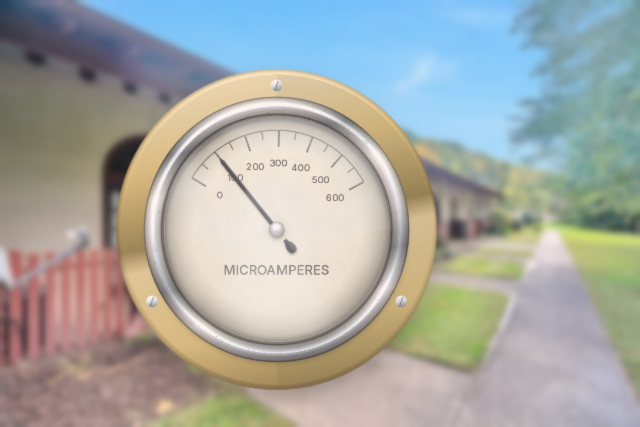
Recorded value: 100 (µA)
